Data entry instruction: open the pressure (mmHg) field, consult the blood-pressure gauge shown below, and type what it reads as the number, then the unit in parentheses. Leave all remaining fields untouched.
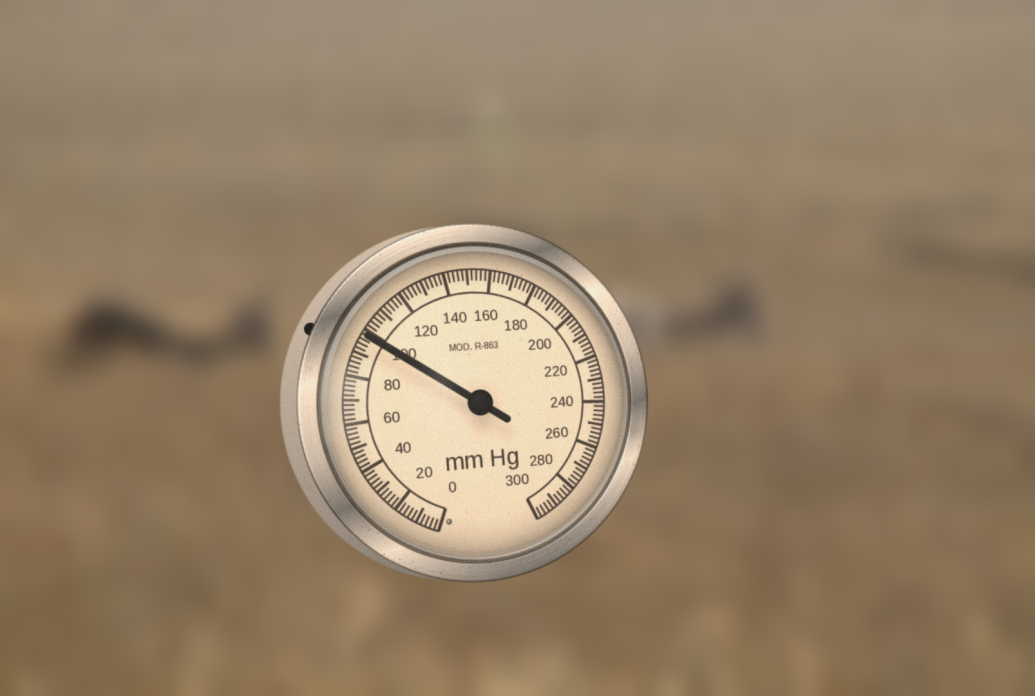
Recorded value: 98 (mmHg)
